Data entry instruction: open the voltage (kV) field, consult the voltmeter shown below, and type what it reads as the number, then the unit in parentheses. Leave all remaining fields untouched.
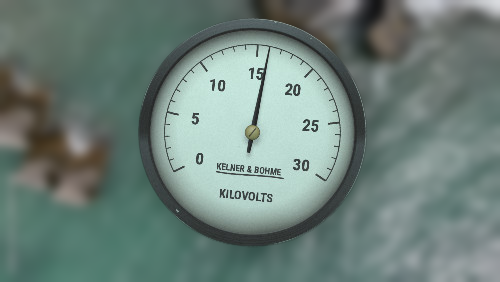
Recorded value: 16 (kV)
